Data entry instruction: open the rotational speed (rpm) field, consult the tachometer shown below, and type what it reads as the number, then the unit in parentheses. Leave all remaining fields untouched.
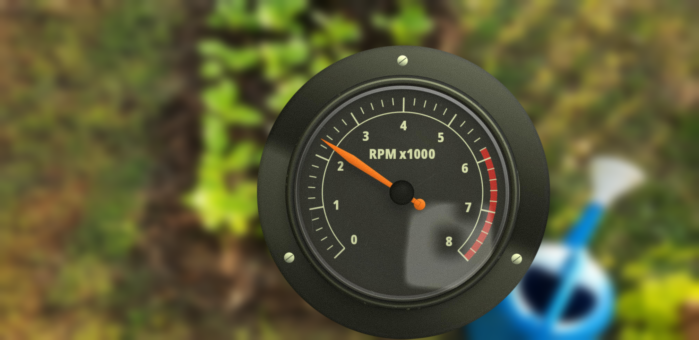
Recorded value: 2300 (rpm)
